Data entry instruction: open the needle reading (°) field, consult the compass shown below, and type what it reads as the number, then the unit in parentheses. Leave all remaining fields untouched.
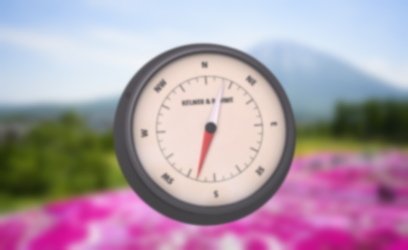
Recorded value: 200 (°)
